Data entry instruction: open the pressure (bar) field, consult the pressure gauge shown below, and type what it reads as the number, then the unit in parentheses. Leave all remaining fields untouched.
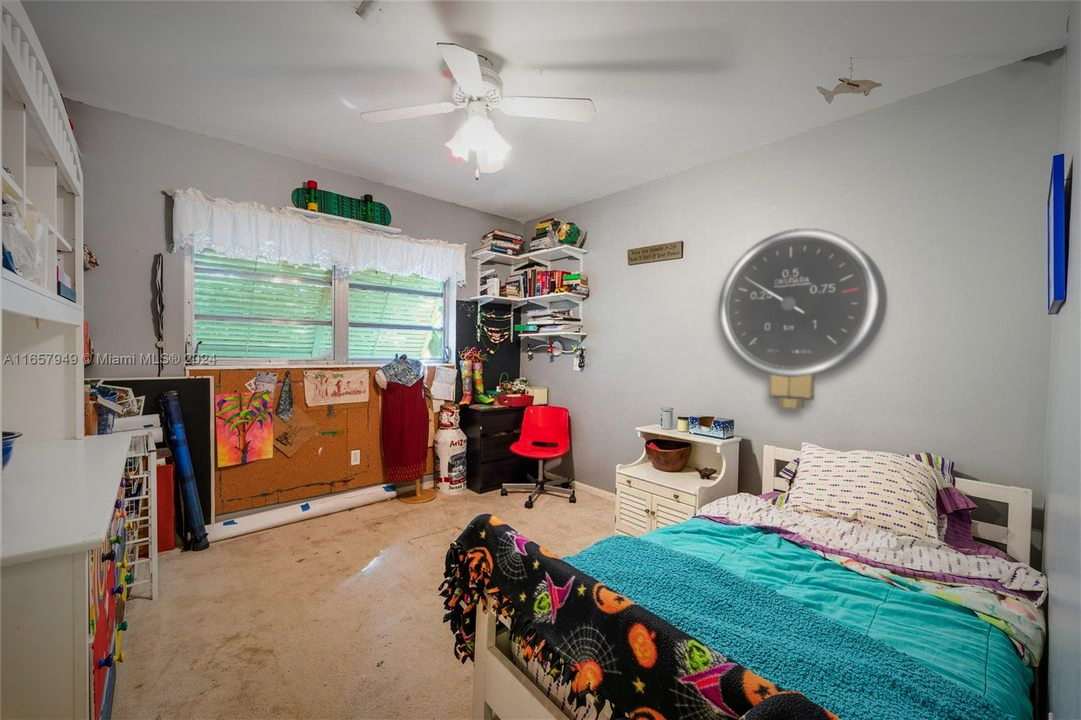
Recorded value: 0.3 (bar)
